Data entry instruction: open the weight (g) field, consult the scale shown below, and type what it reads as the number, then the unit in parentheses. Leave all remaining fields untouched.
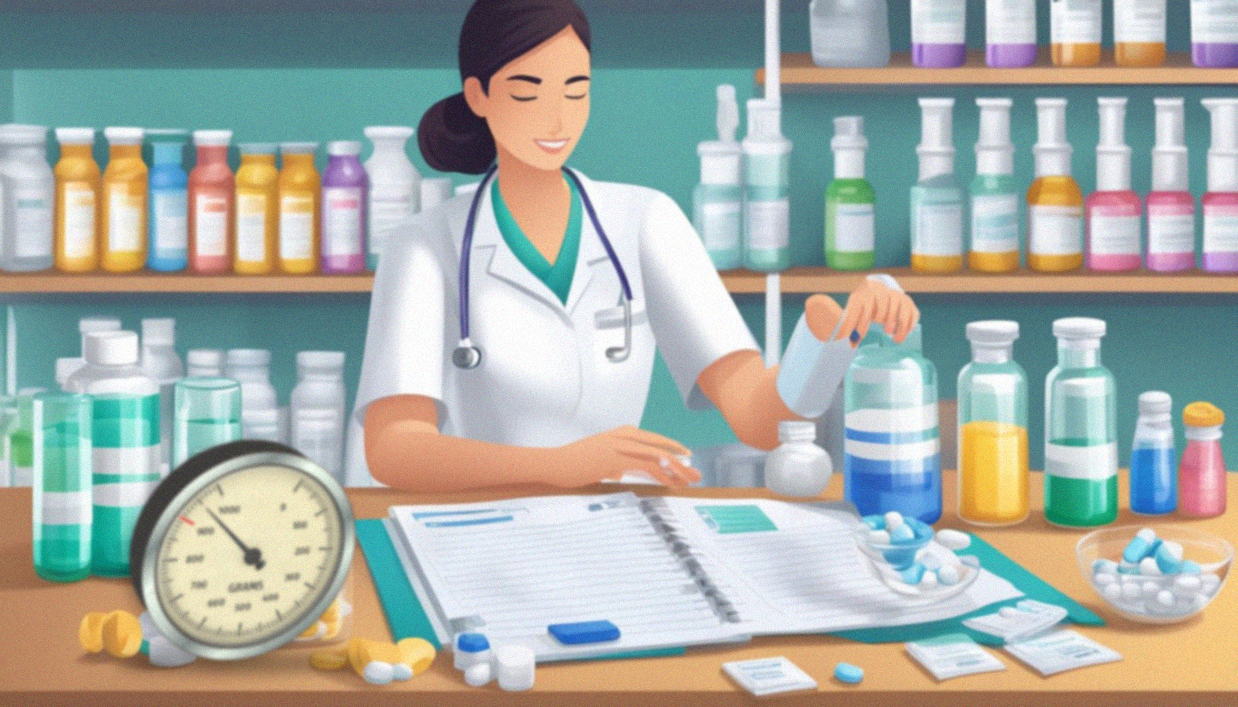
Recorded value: 950 (g)
